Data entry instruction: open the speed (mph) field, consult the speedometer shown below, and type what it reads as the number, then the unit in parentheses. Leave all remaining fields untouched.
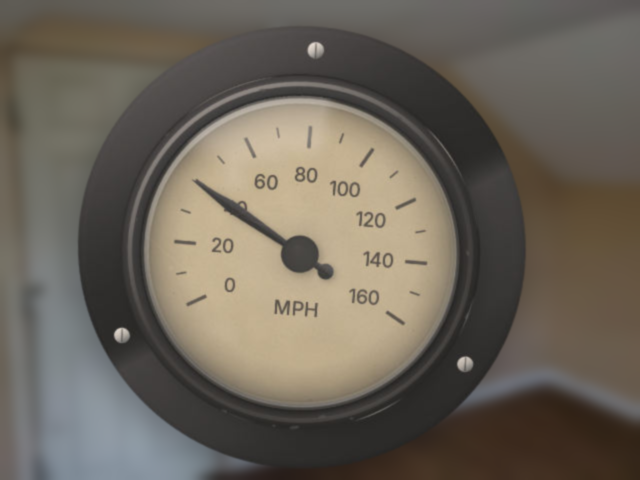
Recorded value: 40 (mph)
